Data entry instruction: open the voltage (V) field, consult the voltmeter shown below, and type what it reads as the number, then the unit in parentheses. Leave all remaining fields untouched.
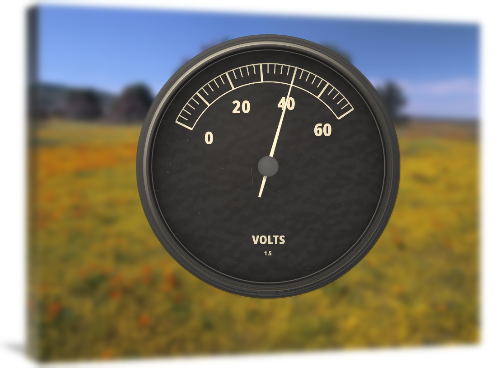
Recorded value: 40 (V)
